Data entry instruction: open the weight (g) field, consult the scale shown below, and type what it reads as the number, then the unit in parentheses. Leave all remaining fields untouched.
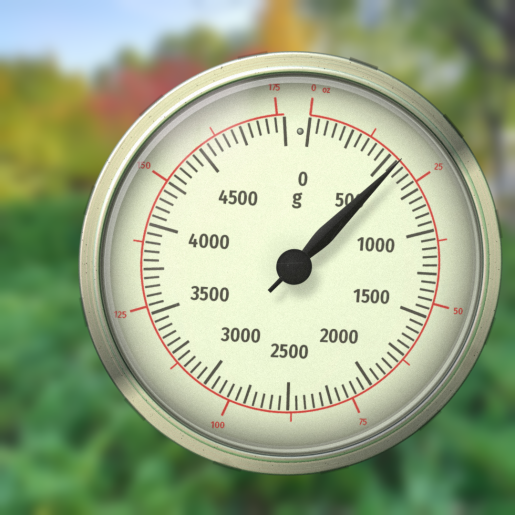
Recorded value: 550 (g)
